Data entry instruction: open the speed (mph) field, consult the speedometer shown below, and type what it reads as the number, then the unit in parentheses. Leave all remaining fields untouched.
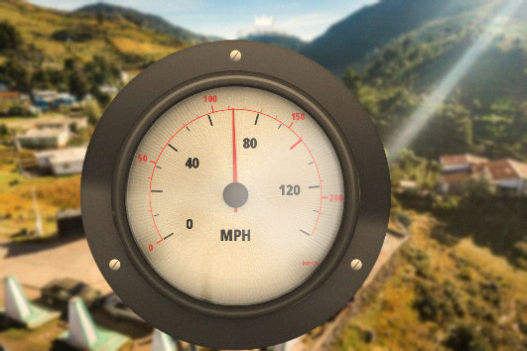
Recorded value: 70 (mph)
